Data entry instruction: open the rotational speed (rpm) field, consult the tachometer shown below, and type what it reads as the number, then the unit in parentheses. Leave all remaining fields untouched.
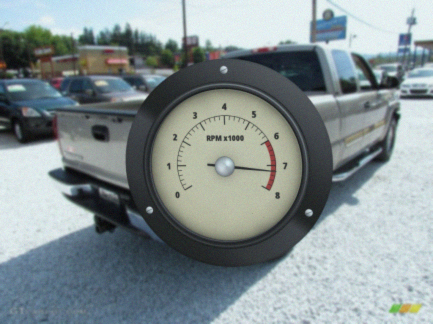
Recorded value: 7200 (rpm)
